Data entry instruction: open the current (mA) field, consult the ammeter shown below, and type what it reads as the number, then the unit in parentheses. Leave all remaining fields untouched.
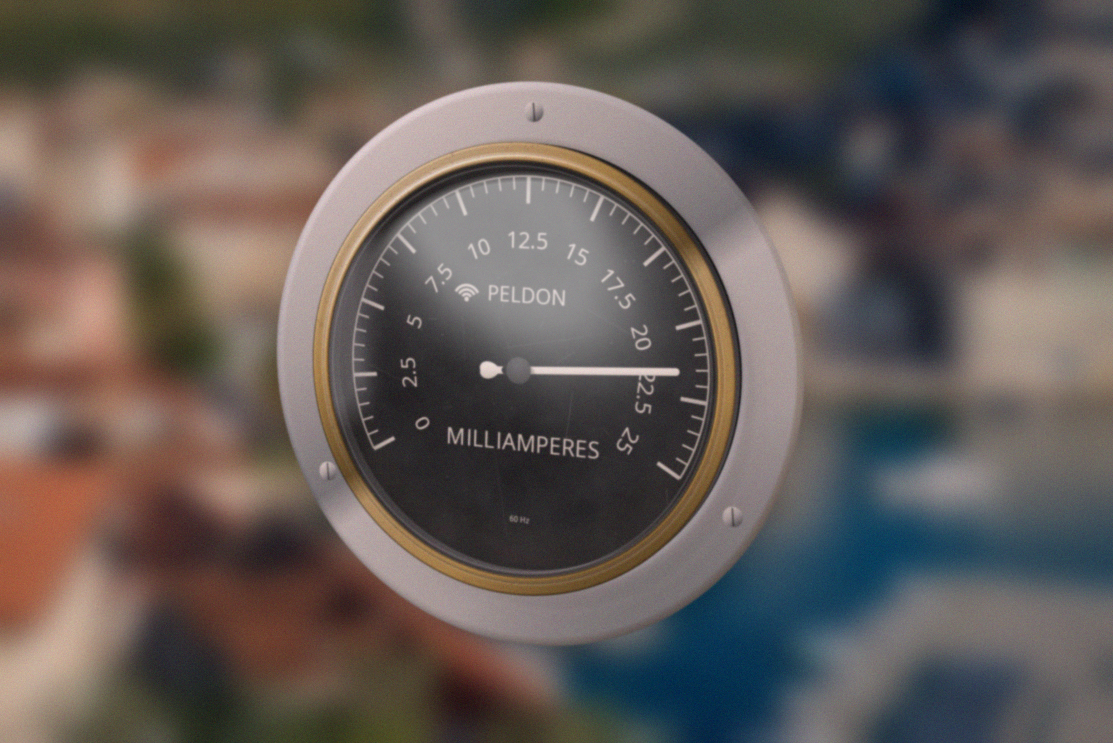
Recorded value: 21.5 (mA)
